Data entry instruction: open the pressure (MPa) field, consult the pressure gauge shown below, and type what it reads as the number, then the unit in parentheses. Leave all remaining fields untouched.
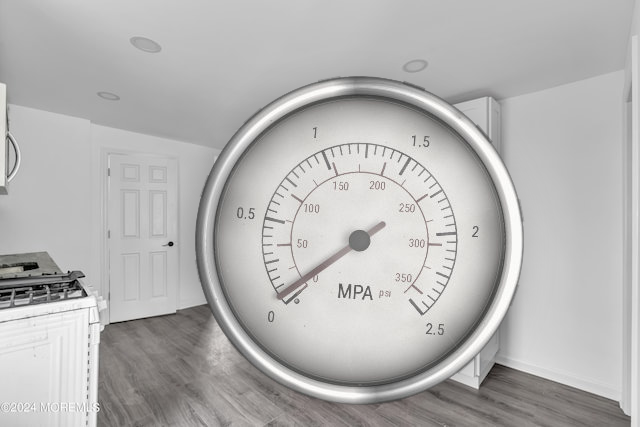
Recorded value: 0.05 (MPa)
